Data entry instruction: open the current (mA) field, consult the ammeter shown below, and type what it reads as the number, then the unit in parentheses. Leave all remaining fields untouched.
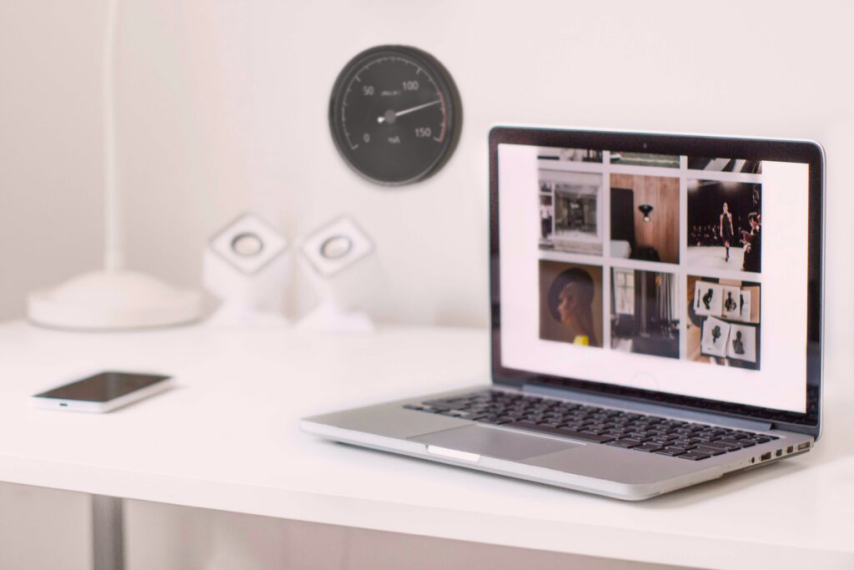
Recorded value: 125 (mA)
